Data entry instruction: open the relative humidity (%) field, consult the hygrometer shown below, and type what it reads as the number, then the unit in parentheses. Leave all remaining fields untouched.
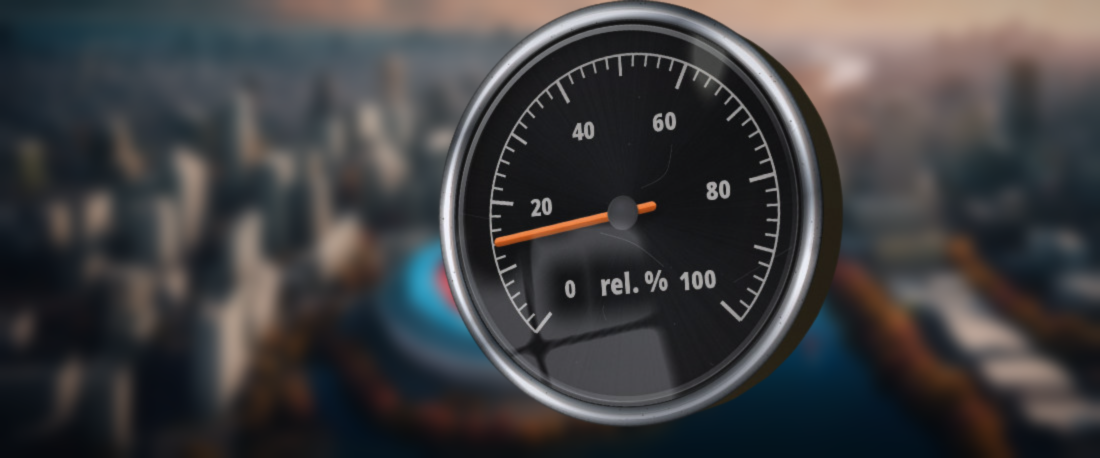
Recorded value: 14 (%)
